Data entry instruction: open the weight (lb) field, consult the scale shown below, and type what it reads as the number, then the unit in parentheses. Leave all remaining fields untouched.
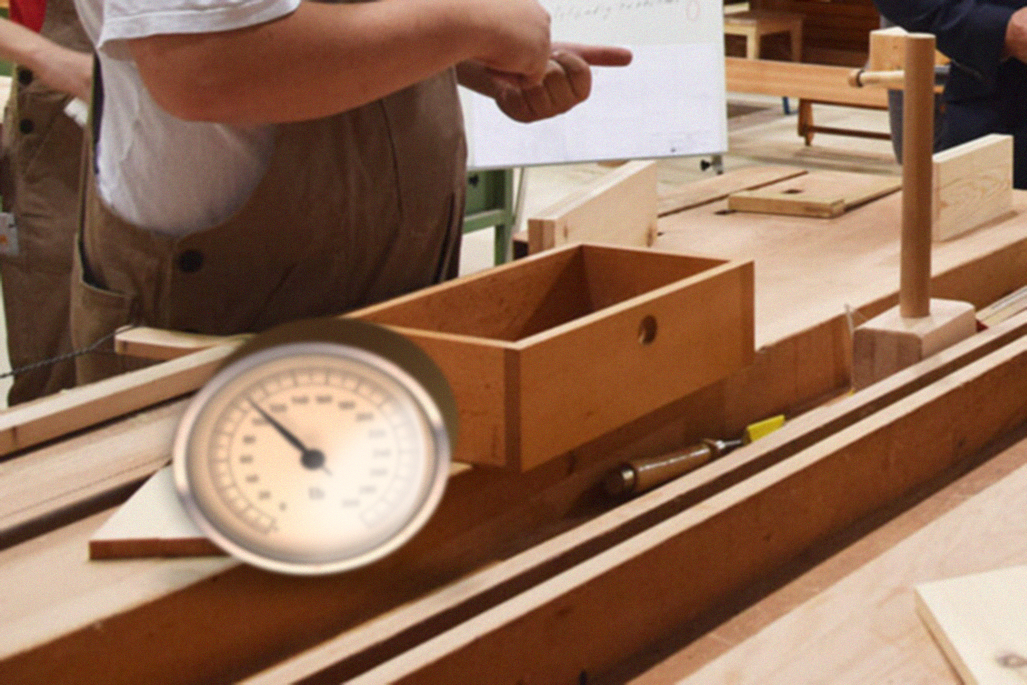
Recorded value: 110 (lb)
